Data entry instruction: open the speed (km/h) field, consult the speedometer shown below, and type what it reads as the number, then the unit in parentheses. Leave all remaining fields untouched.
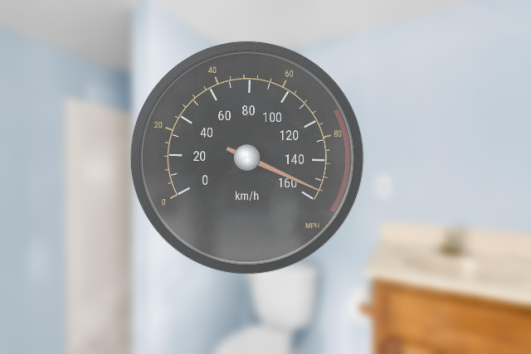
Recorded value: 155 (km/h)
